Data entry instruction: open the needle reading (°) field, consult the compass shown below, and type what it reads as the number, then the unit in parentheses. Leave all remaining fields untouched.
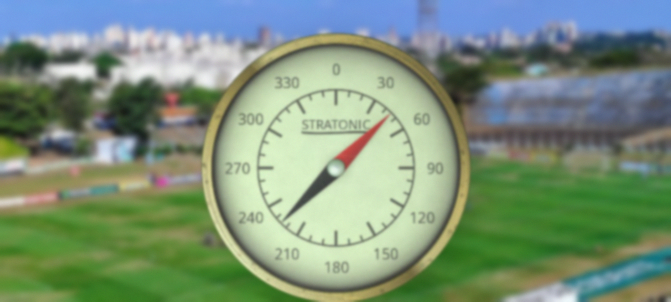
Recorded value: 45 (°)
